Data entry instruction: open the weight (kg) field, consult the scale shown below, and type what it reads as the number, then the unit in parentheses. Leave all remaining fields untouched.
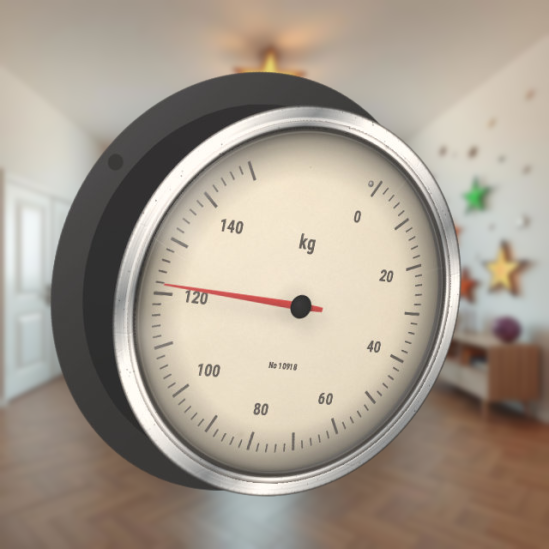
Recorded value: 122 (kg)
